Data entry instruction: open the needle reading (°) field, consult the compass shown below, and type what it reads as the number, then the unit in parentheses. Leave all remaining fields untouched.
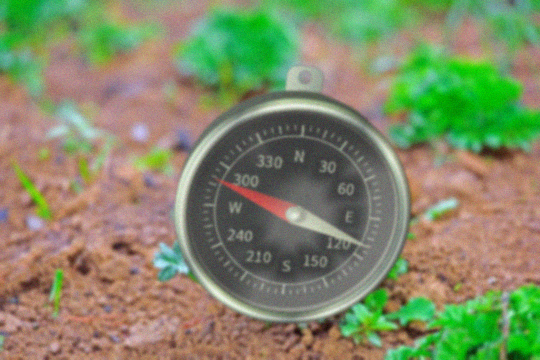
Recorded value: 290 (°)
